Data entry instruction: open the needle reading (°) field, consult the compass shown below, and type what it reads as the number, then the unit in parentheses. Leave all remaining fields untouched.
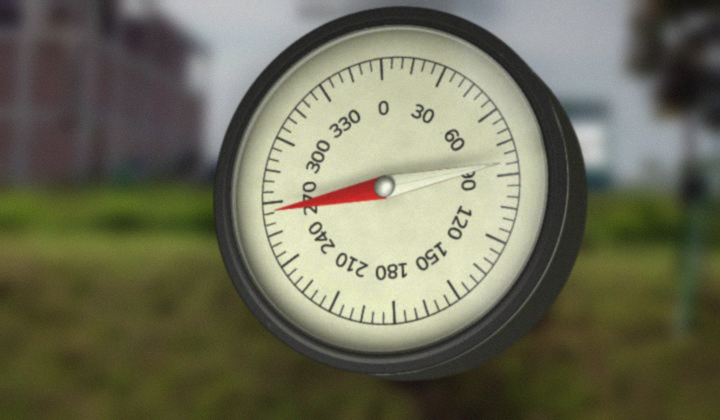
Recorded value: 265 (°)
